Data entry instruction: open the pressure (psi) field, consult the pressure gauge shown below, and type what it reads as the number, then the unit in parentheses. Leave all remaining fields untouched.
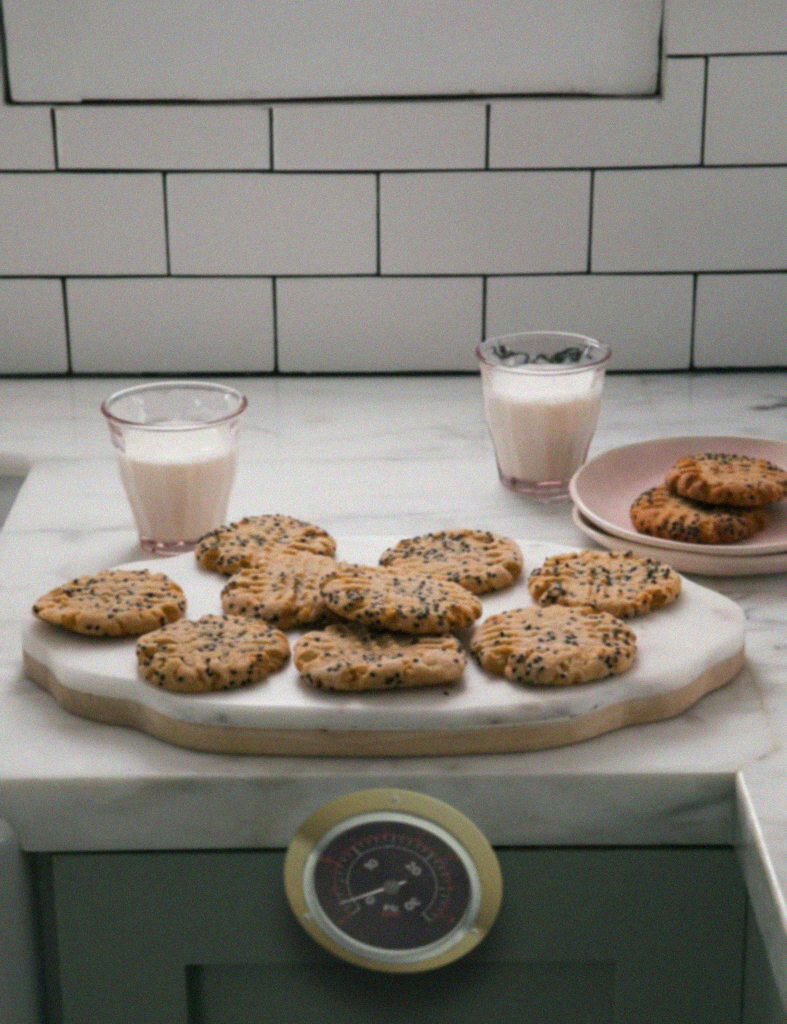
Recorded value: 2 (psi)
